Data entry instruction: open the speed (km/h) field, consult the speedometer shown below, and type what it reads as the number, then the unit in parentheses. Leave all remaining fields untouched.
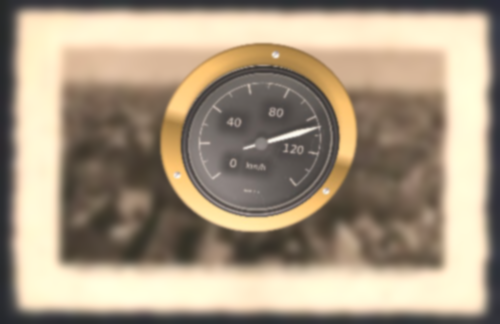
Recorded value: 105 (km/h)
